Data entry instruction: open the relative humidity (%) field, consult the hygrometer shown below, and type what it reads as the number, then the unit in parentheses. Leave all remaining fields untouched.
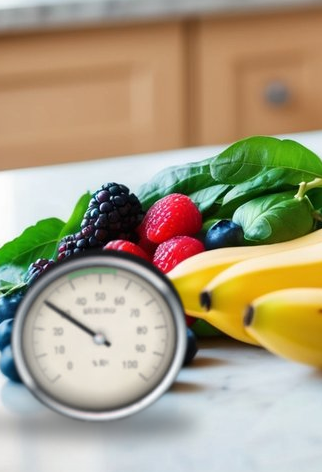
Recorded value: 30 (%)
